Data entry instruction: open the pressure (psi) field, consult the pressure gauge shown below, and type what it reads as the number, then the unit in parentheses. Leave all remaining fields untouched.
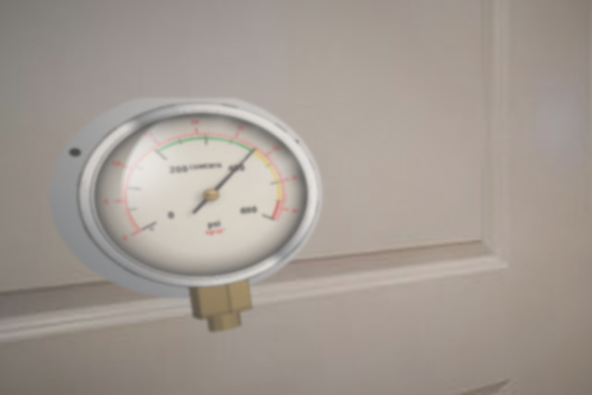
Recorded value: 400 (psi)
